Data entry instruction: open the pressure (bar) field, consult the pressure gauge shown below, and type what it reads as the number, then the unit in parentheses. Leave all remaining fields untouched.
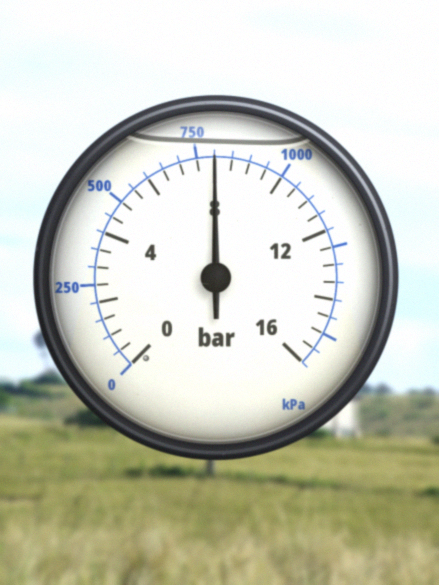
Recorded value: 8 (bar)
